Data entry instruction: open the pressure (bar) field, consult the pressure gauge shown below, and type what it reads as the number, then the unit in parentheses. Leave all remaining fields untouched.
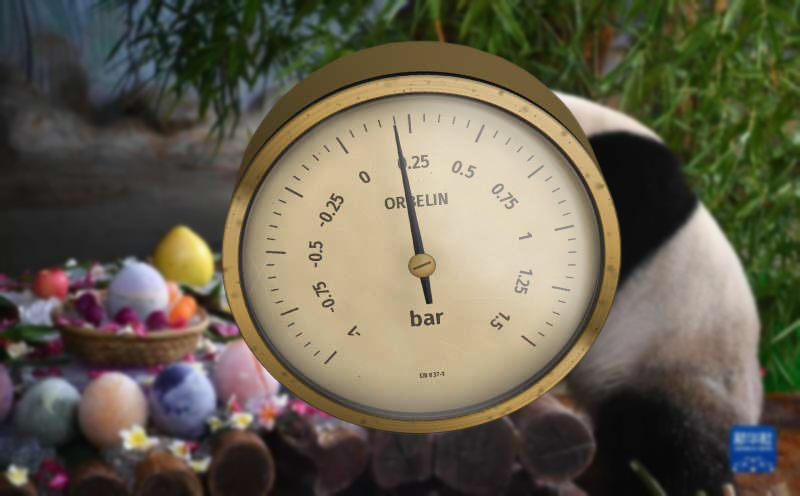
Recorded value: 0.2 (bar)
